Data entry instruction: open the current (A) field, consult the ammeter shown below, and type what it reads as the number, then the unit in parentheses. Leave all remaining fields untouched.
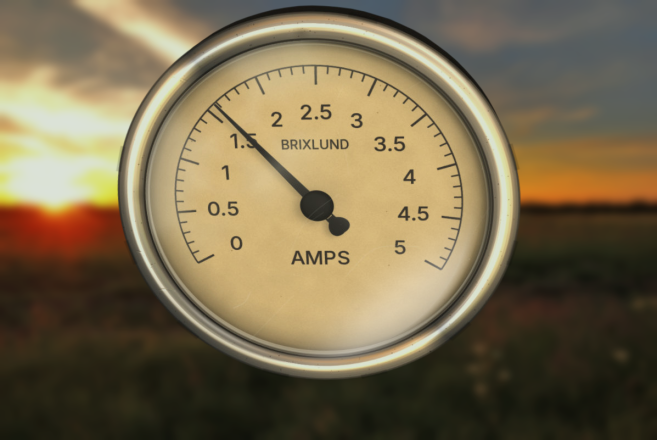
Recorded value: 1.6 (A)
